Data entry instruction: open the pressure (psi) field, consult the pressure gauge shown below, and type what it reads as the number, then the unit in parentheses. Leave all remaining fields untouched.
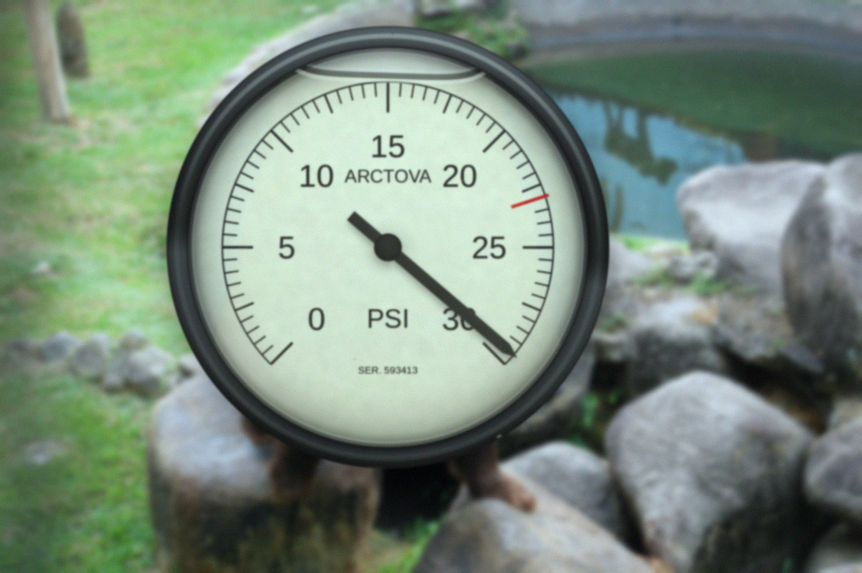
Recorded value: 29.5 (psi)
